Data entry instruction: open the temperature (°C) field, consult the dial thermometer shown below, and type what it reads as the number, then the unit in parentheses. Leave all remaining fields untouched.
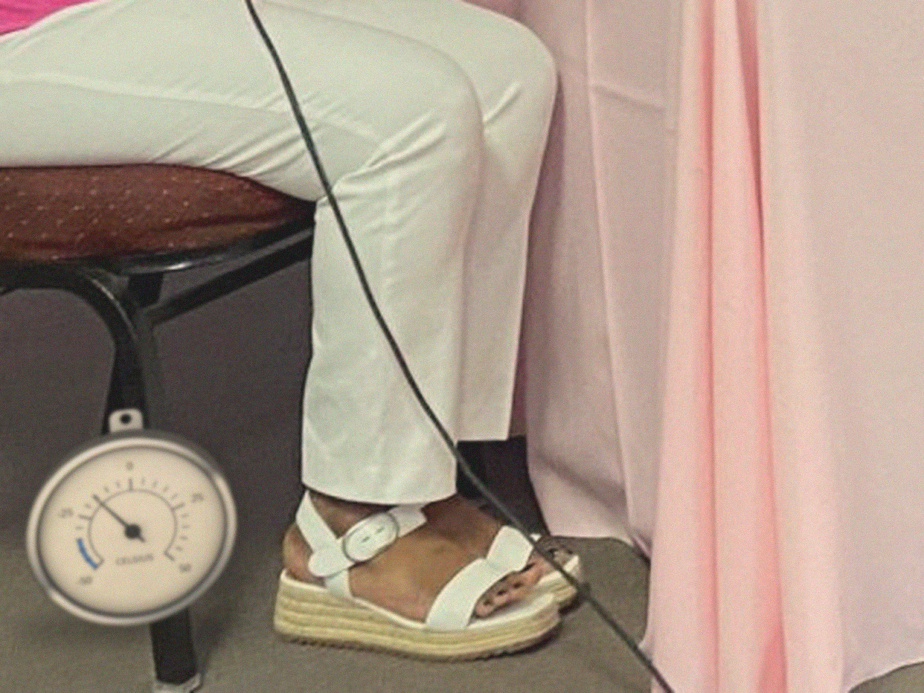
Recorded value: -15 (°C)
